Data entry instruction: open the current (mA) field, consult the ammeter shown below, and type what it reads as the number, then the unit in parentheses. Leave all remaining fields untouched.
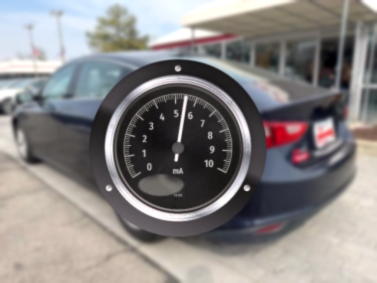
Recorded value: 5.5 (mA)
